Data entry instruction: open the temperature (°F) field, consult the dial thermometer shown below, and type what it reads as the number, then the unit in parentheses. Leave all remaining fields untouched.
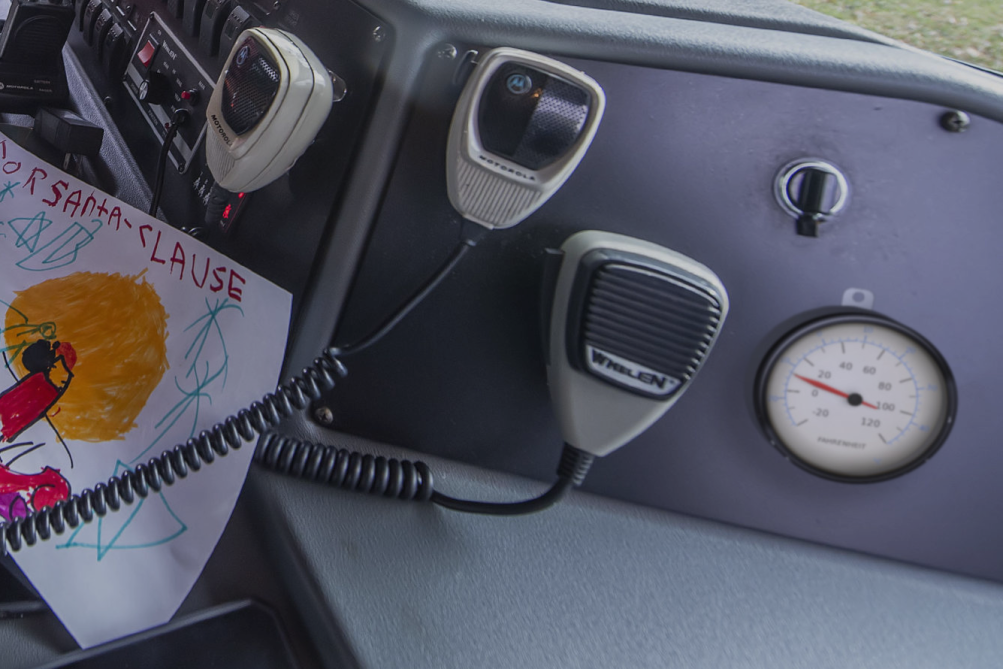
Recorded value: 10 (°F)
